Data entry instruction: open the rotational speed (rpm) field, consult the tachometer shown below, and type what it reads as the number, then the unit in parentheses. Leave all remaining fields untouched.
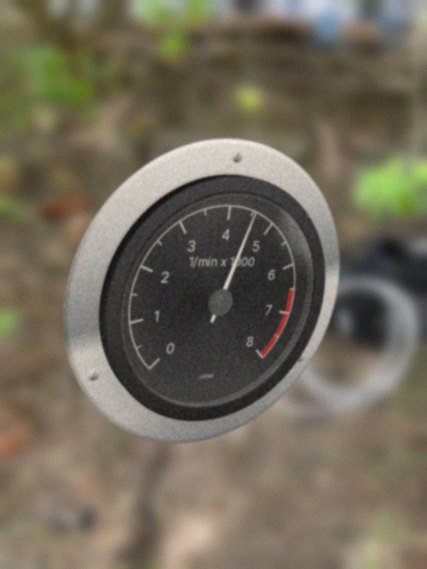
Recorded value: 4500 (rpm)
